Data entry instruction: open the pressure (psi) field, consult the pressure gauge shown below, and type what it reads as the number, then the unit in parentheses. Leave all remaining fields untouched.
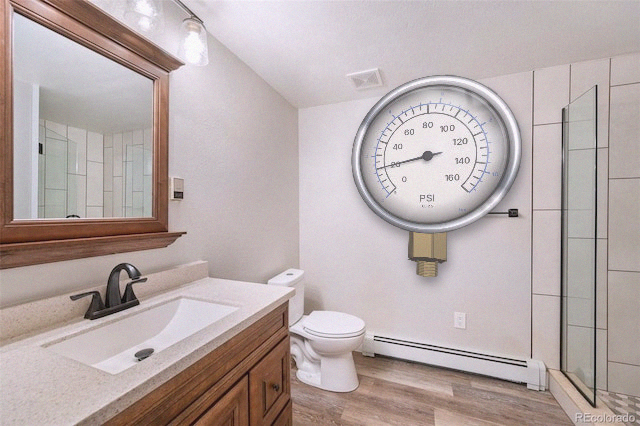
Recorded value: 20 (psi)
